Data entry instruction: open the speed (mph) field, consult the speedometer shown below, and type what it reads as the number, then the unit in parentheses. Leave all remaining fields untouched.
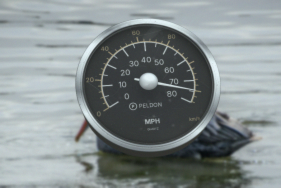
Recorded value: 75 (mph)
